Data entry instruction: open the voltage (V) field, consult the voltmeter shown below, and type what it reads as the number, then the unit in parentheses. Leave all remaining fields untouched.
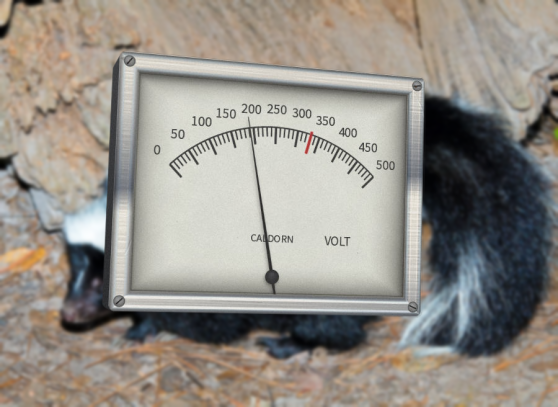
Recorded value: 190 (V)
